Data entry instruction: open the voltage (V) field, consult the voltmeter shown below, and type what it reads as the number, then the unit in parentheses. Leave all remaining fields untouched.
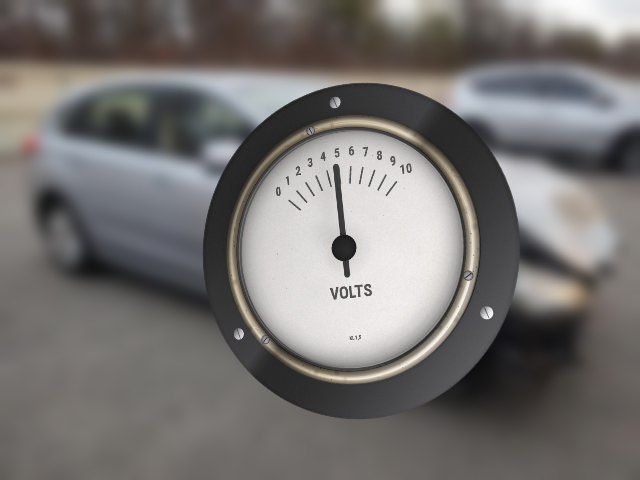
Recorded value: 5 (V)
